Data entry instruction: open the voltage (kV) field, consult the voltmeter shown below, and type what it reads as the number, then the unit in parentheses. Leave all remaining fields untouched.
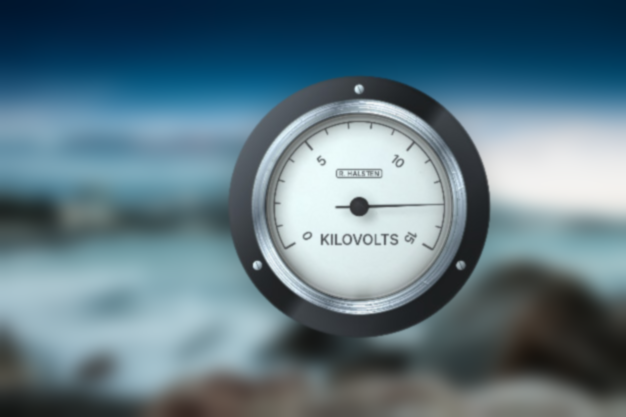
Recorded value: 13 (kV)
